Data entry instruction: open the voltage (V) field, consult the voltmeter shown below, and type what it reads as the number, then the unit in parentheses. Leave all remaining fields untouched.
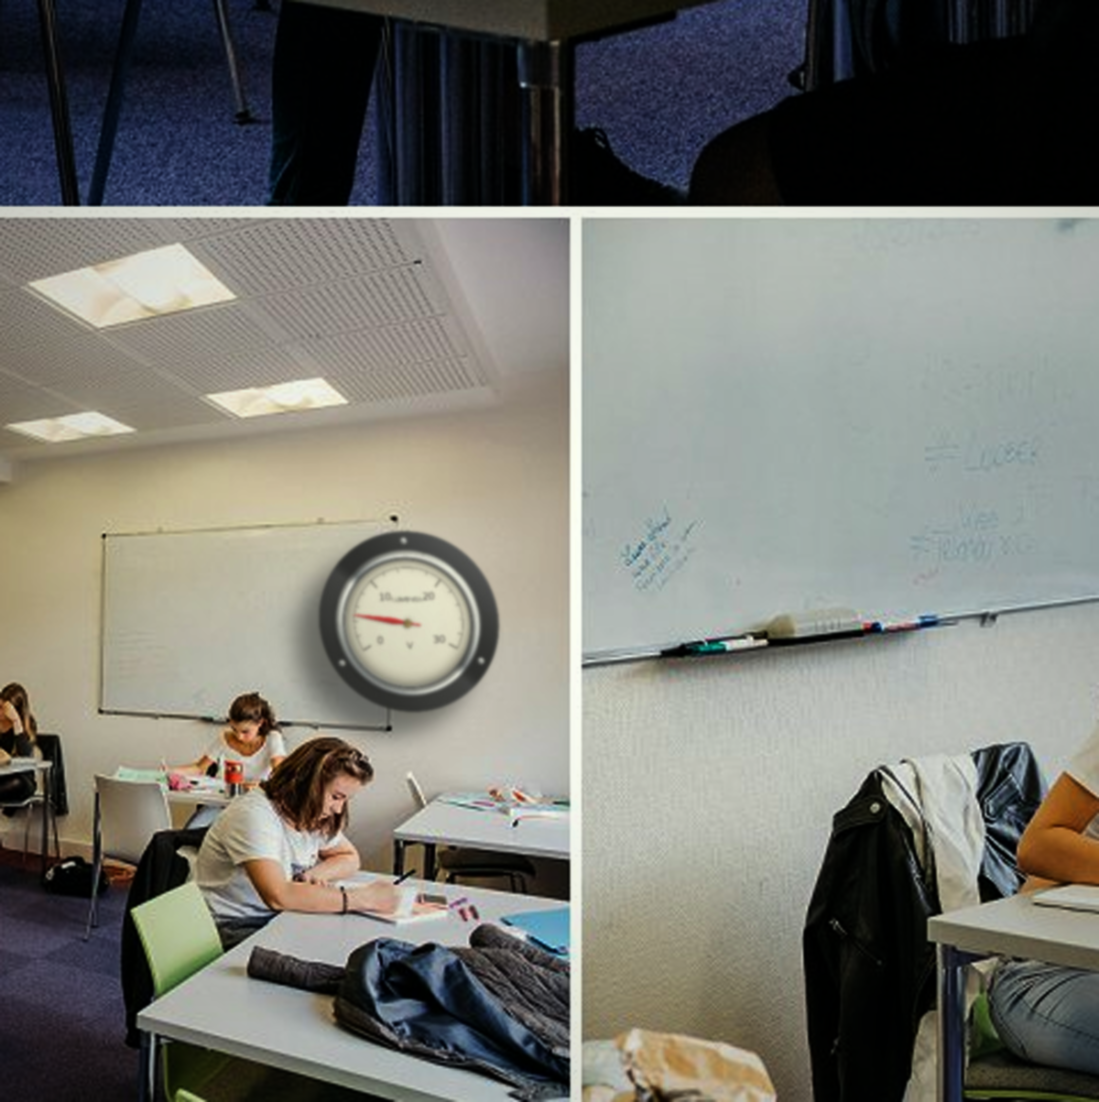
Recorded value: 5 (V)
